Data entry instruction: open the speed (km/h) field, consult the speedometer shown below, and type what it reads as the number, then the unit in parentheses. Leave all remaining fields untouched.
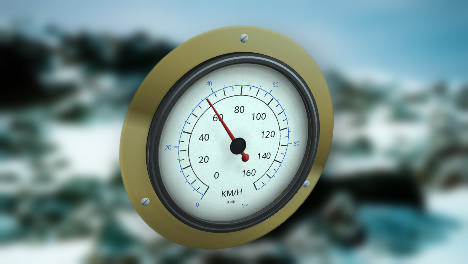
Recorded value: 60 (km/h)
